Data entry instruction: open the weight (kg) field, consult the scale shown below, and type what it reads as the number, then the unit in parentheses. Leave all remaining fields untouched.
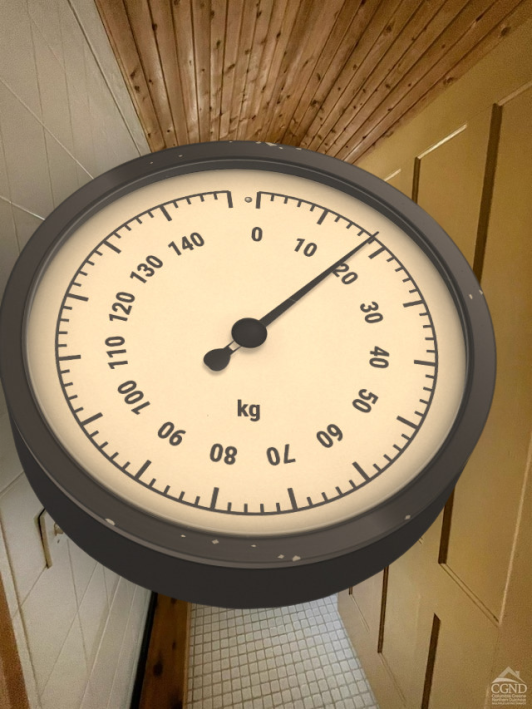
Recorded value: 18 (kg)
